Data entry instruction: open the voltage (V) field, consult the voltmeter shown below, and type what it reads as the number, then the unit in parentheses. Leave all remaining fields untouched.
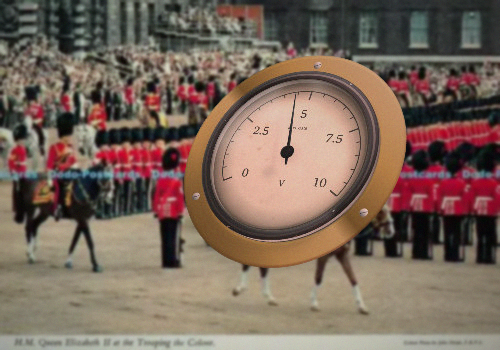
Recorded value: 4.5 (V)
